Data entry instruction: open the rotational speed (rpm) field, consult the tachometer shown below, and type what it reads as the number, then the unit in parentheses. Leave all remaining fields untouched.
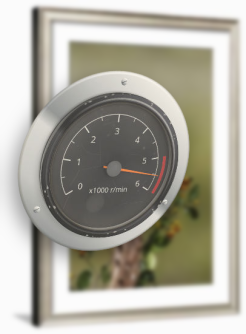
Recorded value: 5500 (rpm)
